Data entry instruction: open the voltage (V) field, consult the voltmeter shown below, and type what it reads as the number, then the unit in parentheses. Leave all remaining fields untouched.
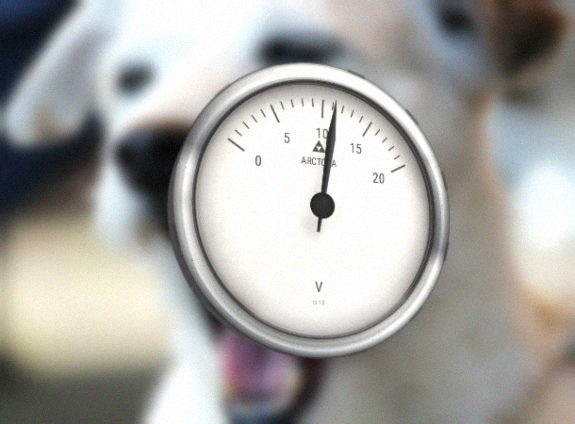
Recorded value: 11 (V)
